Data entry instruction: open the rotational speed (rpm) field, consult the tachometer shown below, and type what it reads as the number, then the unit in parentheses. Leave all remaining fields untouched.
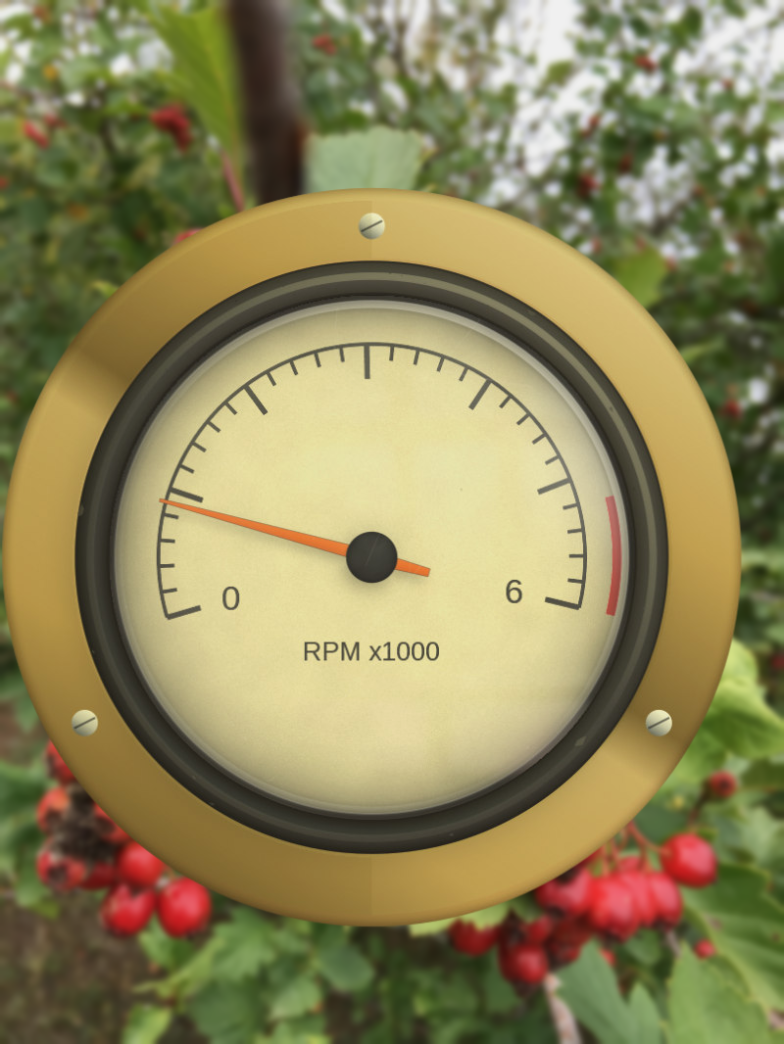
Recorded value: 900 (rpm)
